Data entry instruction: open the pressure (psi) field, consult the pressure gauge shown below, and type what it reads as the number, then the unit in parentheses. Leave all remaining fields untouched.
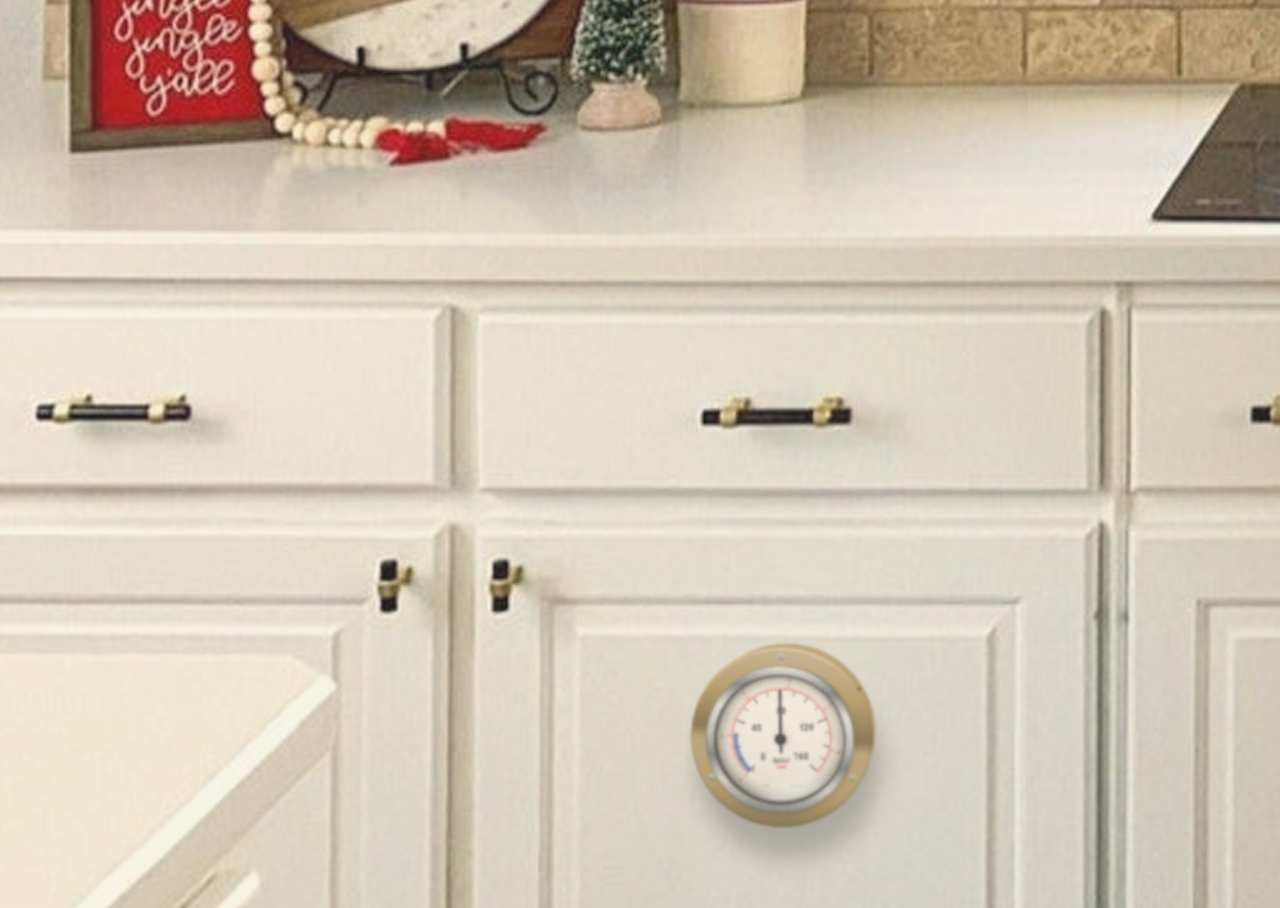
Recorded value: 80 (psi)
